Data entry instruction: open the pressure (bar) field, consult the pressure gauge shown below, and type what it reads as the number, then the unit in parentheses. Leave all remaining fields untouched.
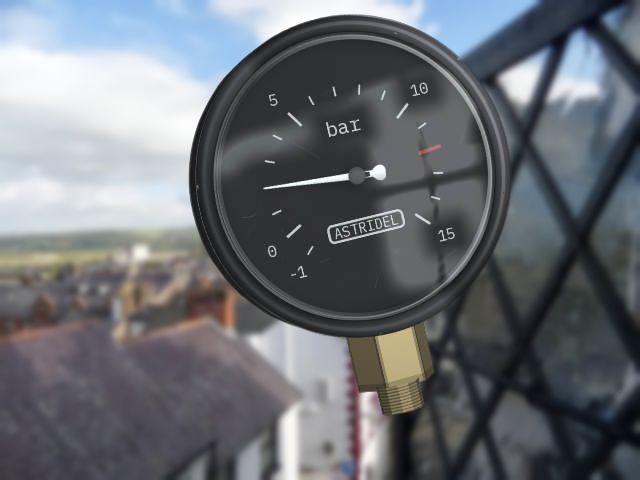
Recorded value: 2 (bar)
